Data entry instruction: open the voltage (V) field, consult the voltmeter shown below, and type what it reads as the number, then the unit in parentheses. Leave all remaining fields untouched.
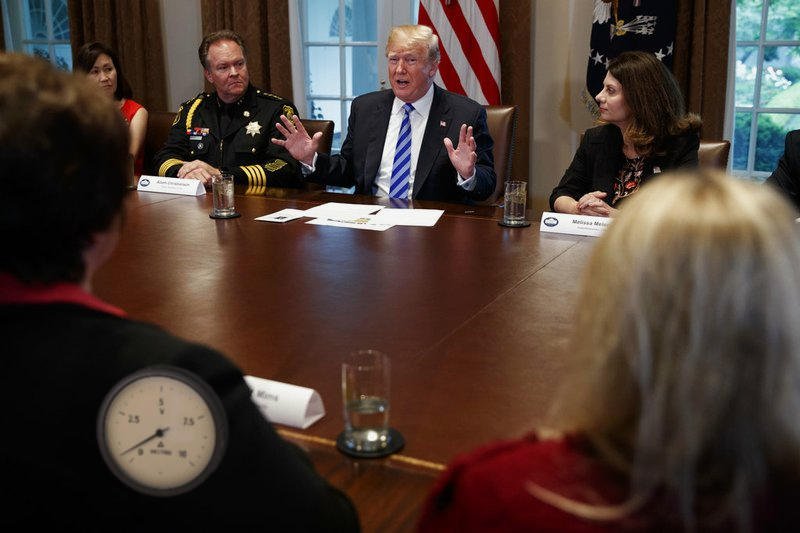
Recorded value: 0.5 (V)
